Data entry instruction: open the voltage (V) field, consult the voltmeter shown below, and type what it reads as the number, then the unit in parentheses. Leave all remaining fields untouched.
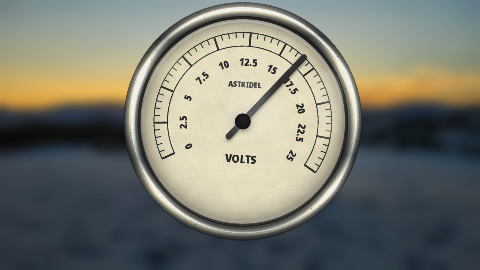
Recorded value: 16.5 (V)
